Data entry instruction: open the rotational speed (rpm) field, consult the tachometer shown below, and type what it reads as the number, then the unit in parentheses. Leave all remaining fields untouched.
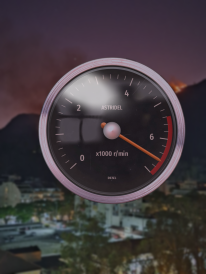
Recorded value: 6600 (rpm)
